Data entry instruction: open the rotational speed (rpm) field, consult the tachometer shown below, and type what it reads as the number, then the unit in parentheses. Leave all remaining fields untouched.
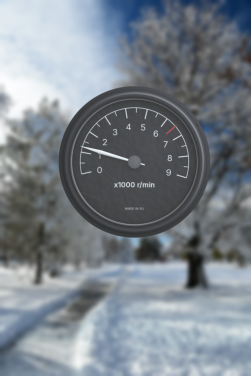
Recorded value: 1250 (rpm)
